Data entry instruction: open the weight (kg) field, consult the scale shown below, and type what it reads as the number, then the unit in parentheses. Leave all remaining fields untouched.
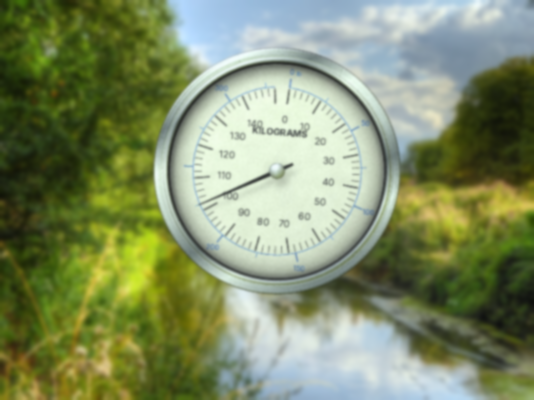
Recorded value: 102 (kg)
